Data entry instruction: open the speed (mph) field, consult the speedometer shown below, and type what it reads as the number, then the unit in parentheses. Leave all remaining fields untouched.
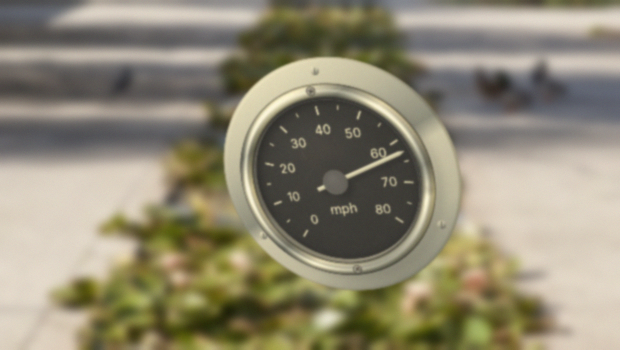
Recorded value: 62.5 (mph)
